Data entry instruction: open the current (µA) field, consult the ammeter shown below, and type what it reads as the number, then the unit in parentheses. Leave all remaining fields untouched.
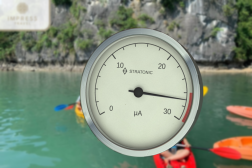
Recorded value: 27 (µA)
